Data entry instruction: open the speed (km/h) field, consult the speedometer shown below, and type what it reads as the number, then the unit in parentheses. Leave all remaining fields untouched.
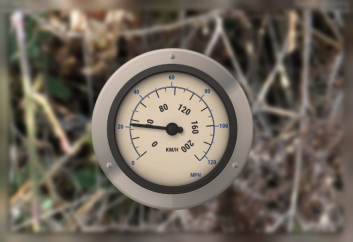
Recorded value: 35 (km/h)
